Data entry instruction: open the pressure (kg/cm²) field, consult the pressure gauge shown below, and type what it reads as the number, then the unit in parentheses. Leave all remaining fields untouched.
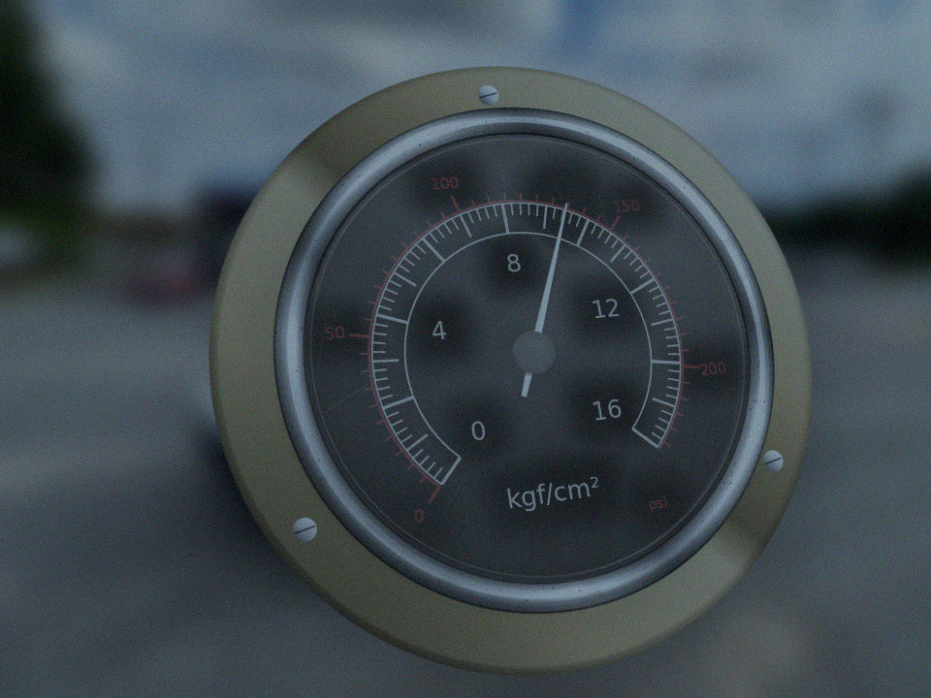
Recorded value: 9.4 (kg/cm²)
